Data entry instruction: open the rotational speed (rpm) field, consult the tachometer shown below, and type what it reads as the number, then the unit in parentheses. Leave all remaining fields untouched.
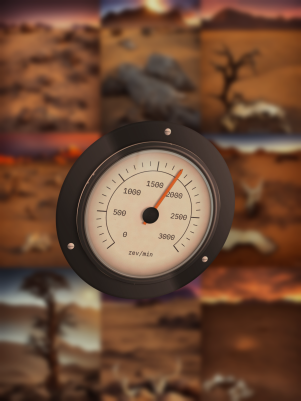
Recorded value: 1800 (rpm)
